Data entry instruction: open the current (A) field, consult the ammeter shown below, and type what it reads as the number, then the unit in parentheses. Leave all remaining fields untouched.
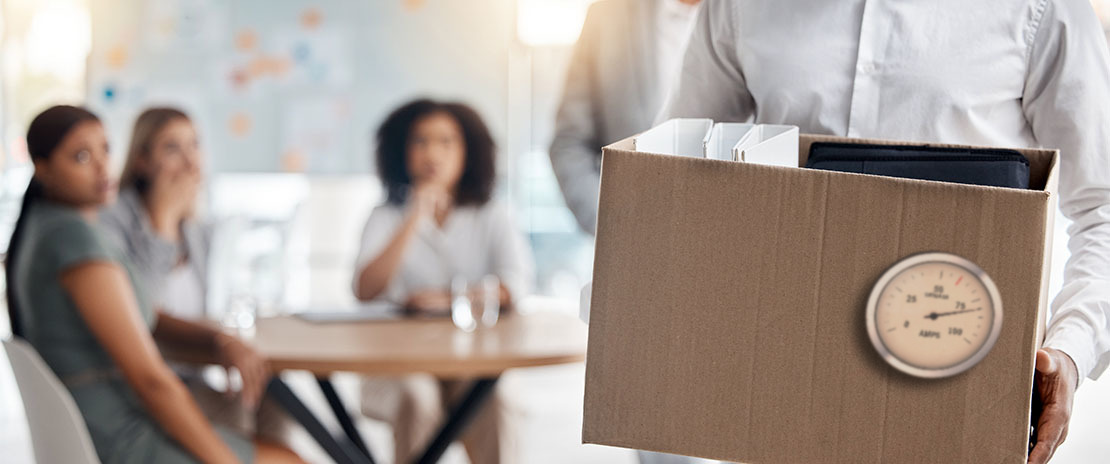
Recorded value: 80 (A)
